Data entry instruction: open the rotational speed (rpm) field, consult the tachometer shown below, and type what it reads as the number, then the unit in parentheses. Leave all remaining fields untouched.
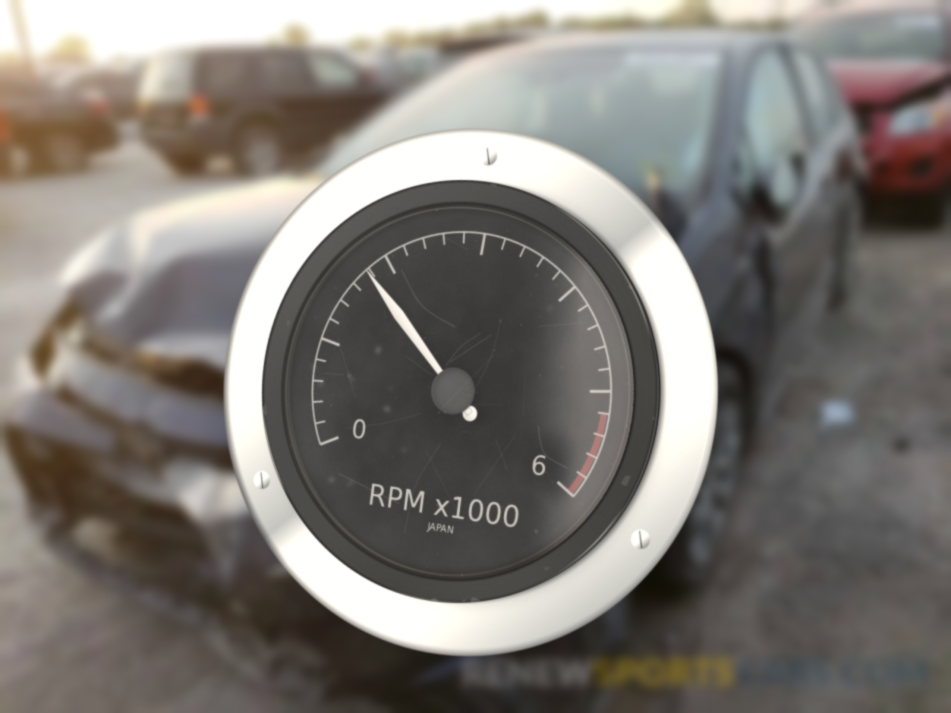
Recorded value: 1800 (rpm)
